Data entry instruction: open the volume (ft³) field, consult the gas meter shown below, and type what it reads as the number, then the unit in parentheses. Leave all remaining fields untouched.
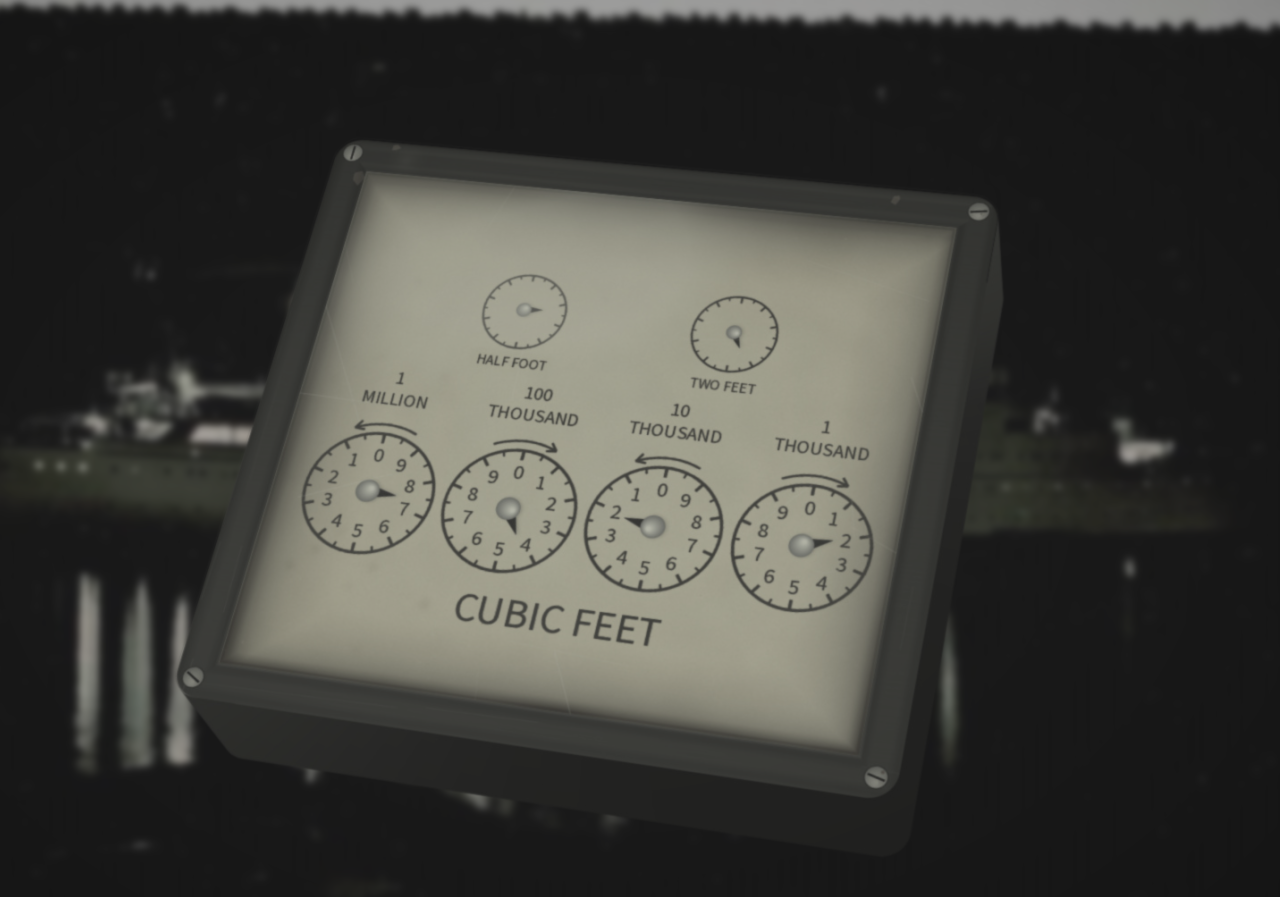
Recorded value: 742200 (ft³)
